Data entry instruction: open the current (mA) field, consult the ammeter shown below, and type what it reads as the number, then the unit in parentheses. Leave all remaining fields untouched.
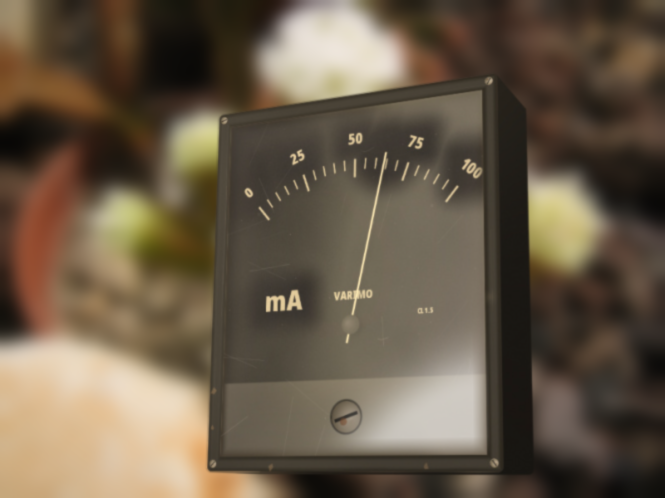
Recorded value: 65 (mA)
